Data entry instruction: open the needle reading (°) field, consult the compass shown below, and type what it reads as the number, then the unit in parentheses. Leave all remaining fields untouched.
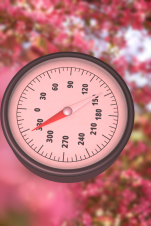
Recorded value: 325 (°)
